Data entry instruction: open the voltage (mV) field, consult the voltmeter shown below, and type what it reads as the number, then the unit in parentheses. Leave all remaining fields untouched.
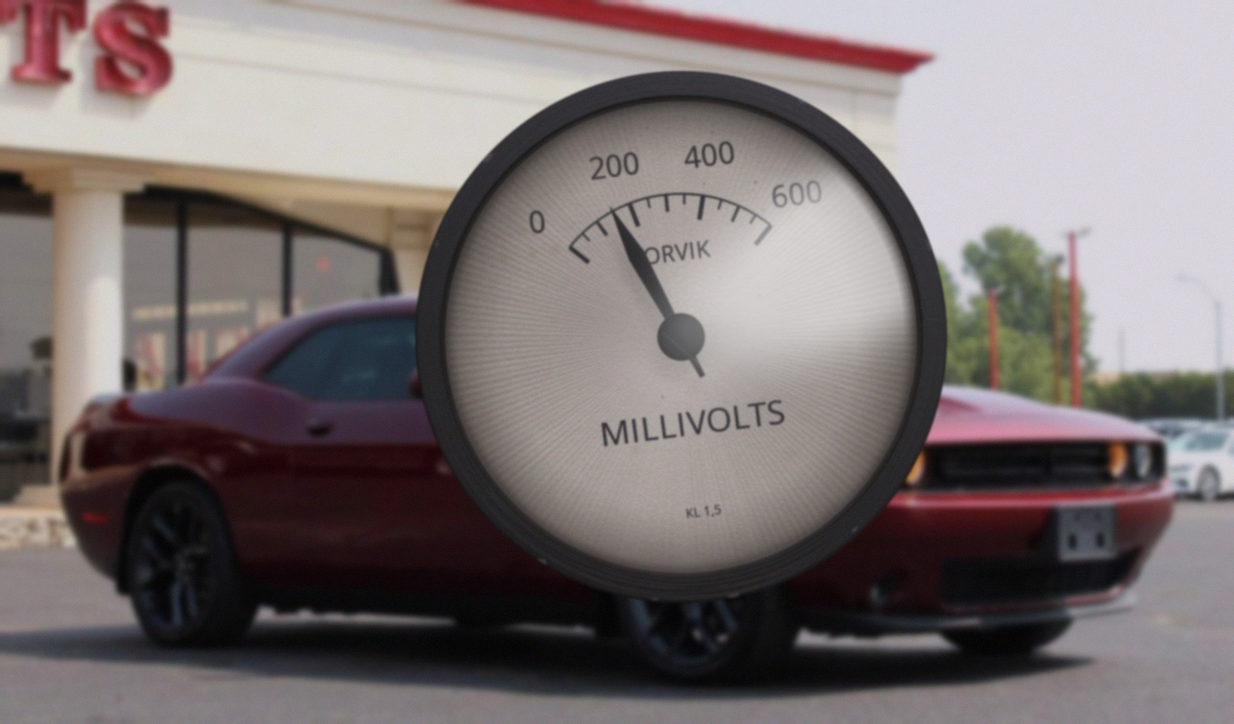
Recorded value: 150 (mV)
